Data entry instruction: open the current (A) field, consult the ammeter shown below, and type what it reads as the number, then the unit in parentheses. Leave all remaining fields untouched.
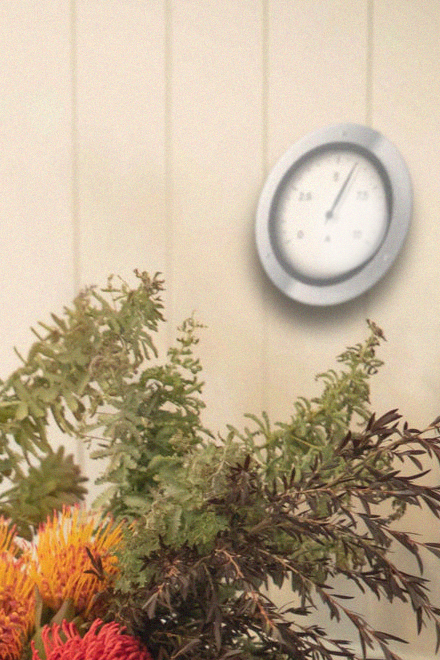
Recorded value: 6 (A)
